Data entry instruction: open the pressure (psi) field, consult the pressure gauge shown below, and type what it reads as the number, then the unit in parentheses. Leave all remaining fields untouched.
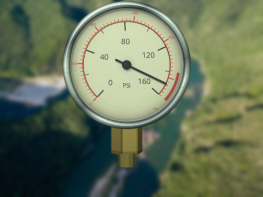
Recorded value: 150 (psi)
